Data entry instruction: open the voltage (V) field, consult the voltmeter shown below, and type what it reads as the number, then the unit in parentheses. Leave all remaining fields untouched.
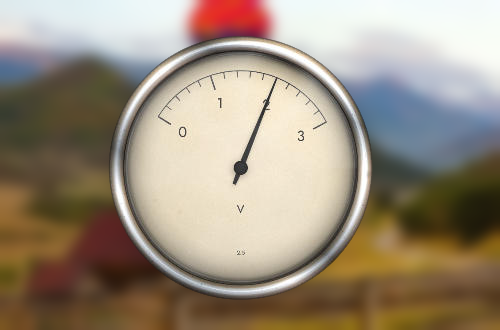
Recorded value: 2 (V)
